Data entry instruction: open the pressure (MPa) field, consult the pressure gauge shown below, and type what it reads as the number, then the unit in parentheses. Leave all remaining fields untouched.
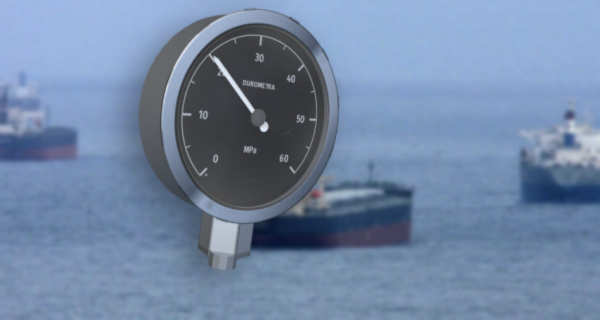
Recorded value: 20 (MPa)
